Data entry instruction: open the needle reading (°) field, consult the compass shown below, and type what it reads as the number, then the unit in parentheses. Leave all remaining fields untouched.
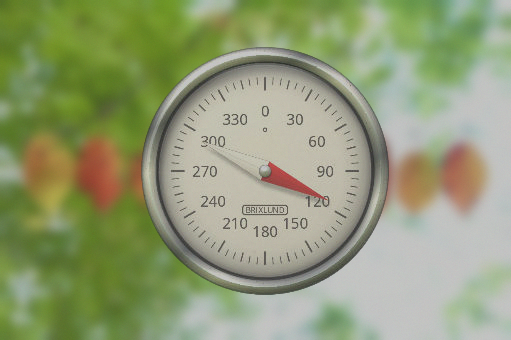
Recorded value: 115 (°)
